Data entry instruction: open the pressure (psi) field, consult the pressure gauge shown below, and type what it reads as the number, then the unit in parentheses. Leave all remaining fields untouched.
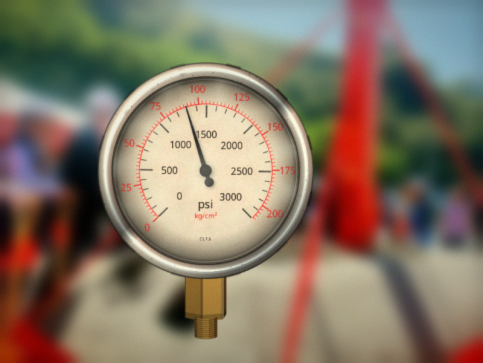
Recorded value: 1300 (psi)
